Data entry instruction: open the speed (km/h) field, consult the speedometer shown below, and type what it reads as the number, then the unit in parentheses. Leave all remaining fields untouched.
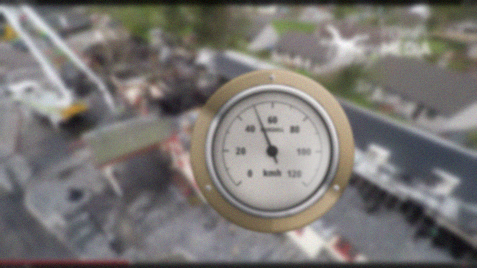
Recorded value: 50 (km/h)
